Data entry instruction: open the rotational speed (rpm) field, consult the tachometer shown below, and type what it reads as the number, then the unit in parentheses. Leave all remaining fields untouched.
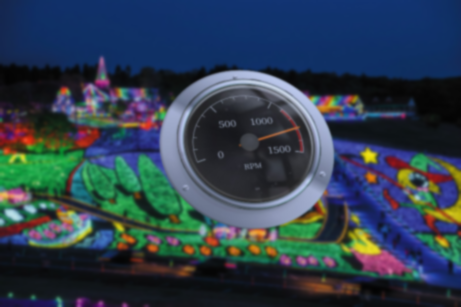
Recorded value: 1300 (rpm)
